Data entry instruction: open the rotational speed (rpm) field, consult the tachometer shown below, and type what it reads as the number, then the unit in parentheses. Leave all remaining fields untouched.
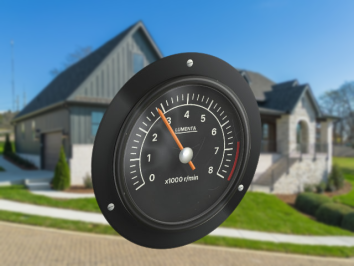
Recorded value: 2800 (rpm)
